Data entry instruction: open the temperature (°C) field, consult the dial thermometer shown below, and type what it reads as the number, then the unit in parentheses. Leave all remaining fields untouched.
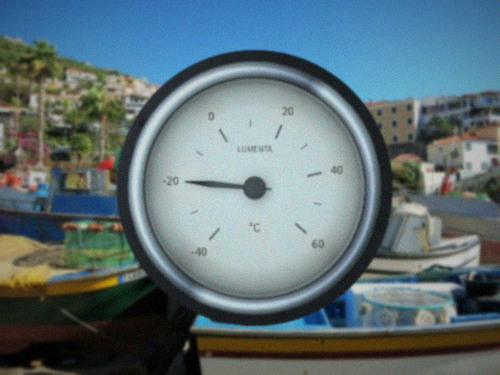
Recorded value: -20 (°C)
